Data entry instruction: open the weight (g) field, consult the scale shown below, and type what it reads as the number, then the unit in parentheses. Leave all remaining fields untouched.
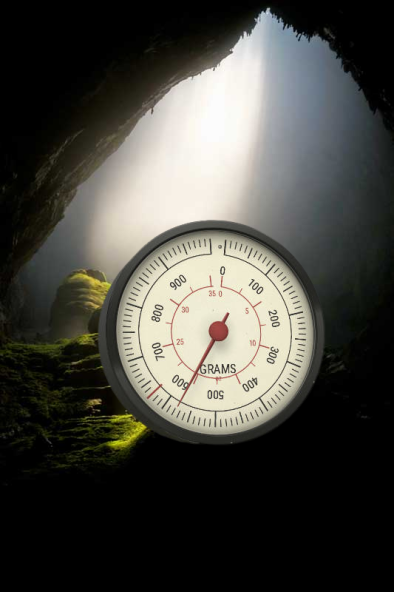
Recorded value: 580 (g)
